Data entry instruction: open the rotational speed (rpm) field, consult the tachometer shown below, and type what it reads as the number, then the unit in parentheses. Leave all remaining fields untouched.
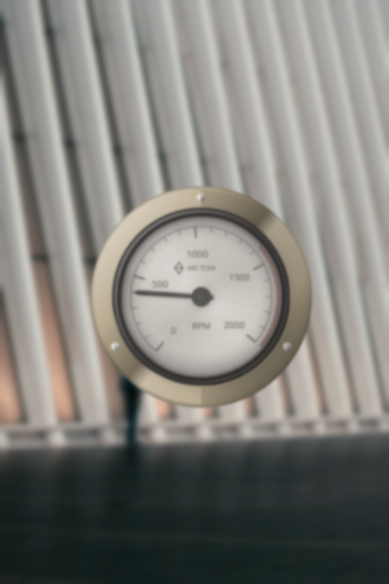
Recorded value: 400 (rpm)
